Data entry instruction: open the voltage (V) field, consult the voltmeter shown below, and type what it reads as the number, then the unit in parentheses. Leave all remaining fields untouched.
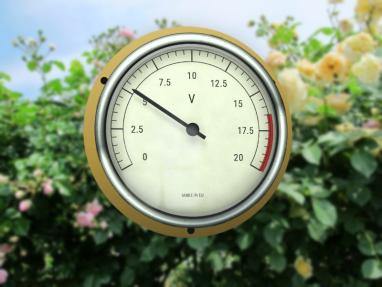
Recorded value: 5.25 (V)
